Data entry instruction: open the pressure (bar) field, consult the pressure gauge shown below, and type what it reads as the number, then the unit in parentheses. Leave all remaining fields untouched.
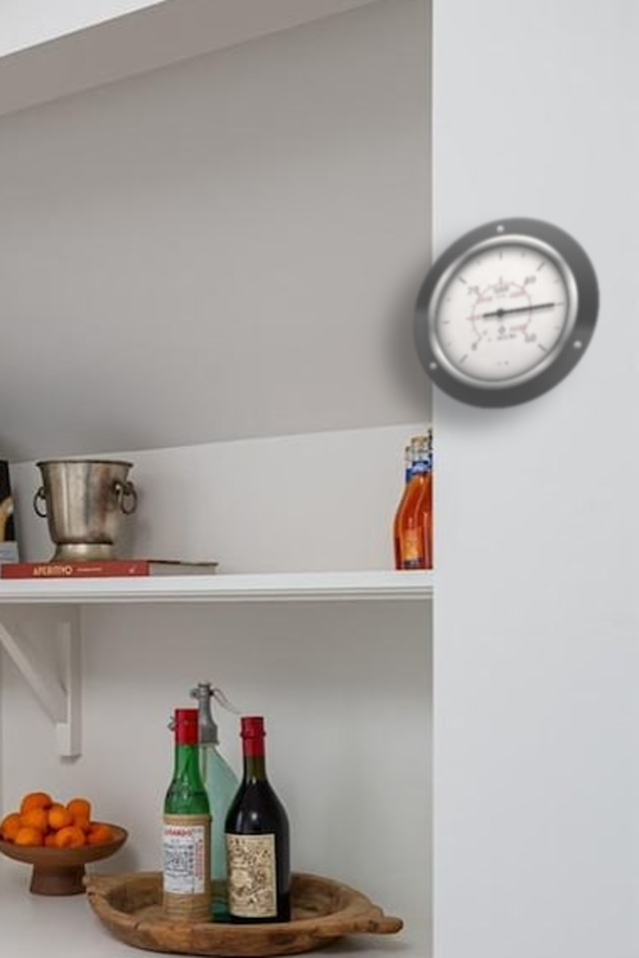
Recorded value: 50 (bar)
